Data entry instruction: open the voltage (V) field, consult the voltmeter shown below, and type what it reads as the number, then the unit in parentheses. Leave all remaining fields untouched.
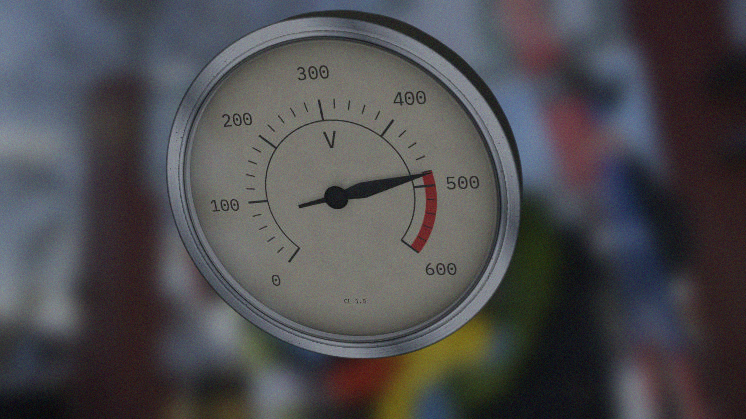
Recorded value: 480 (V)
